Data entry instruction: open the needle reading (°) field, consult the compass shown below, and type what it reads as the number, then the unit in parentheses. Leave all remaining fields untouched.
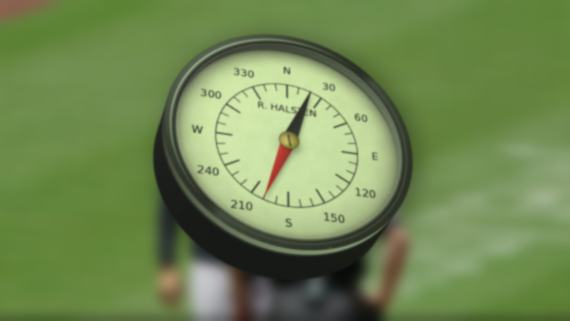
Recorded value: 200 (°)
